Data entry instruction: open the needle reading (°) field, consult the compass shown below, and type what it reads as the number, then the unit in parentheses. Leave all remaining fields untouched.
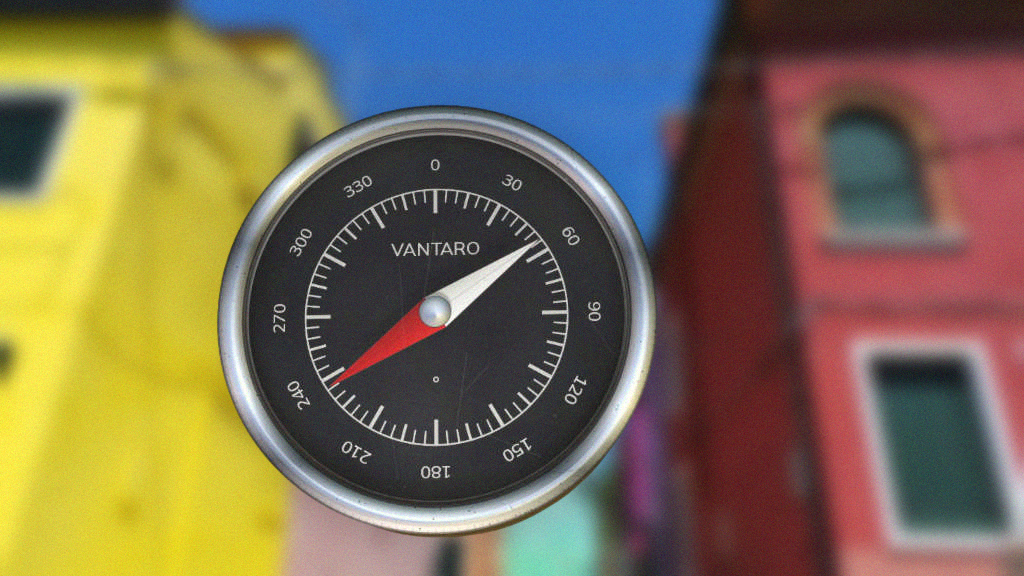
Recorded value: 235 (°)
